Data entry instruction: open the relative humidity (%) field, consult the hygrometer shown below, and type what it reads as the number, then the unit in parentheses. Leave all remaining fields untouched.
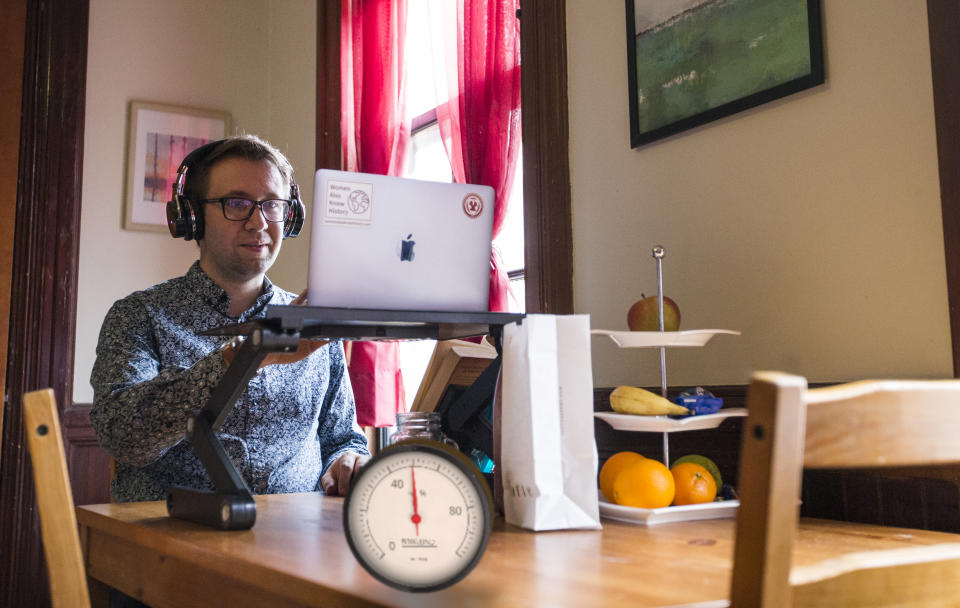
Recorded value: 50 (%)
